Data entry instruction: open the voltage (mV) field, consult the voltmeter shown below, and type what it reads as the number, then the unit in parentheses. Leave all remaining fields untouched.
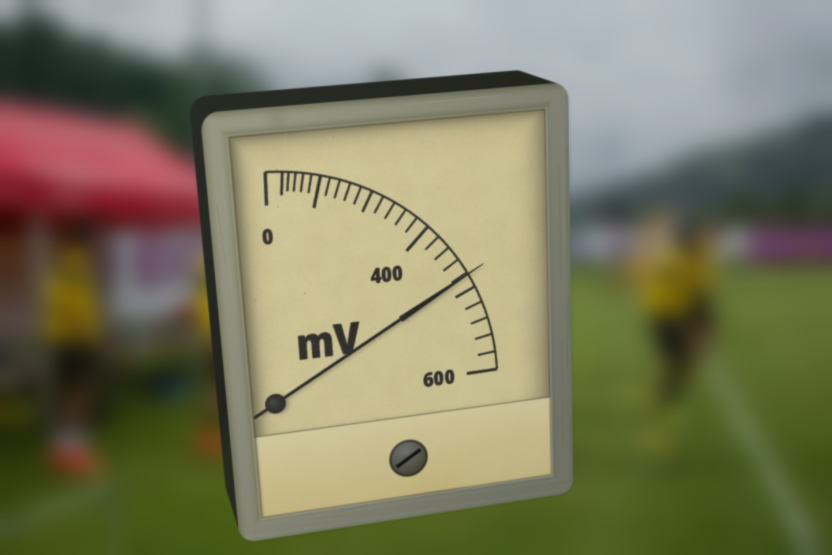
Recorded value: 480 (mV)
